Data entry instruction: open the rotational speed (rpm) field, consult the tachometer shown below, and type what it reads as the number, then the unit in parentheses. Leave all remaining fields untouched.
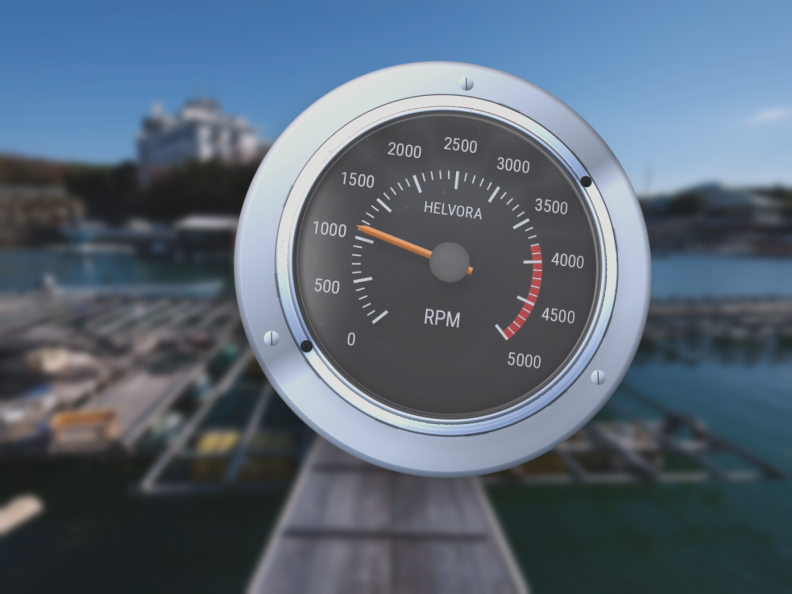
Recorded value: 1100 (rpm)
